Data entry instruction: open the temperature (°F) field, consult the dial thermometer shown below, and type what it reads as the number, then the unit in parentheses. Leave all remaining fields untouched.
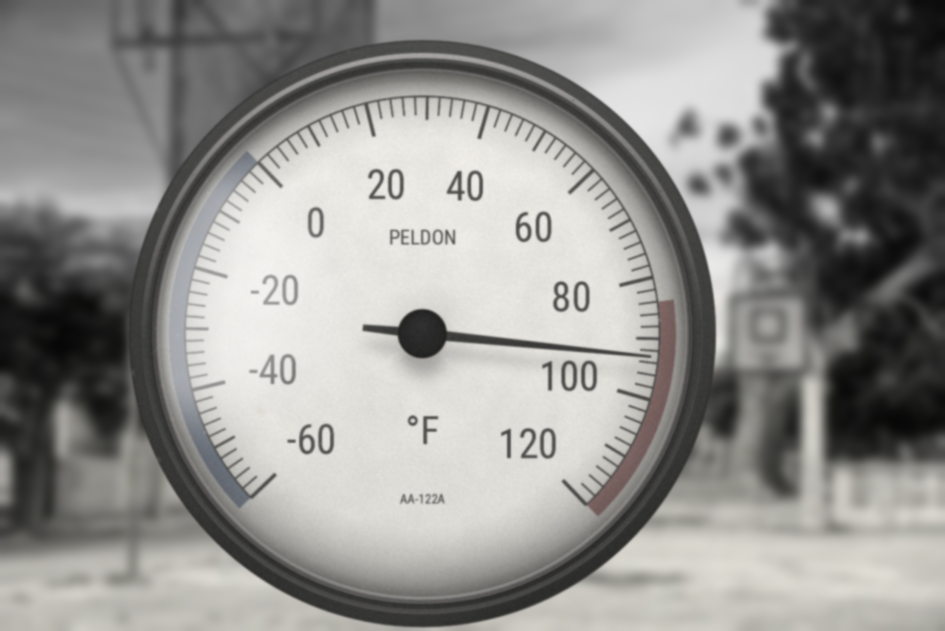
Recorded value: 93 (°F)
